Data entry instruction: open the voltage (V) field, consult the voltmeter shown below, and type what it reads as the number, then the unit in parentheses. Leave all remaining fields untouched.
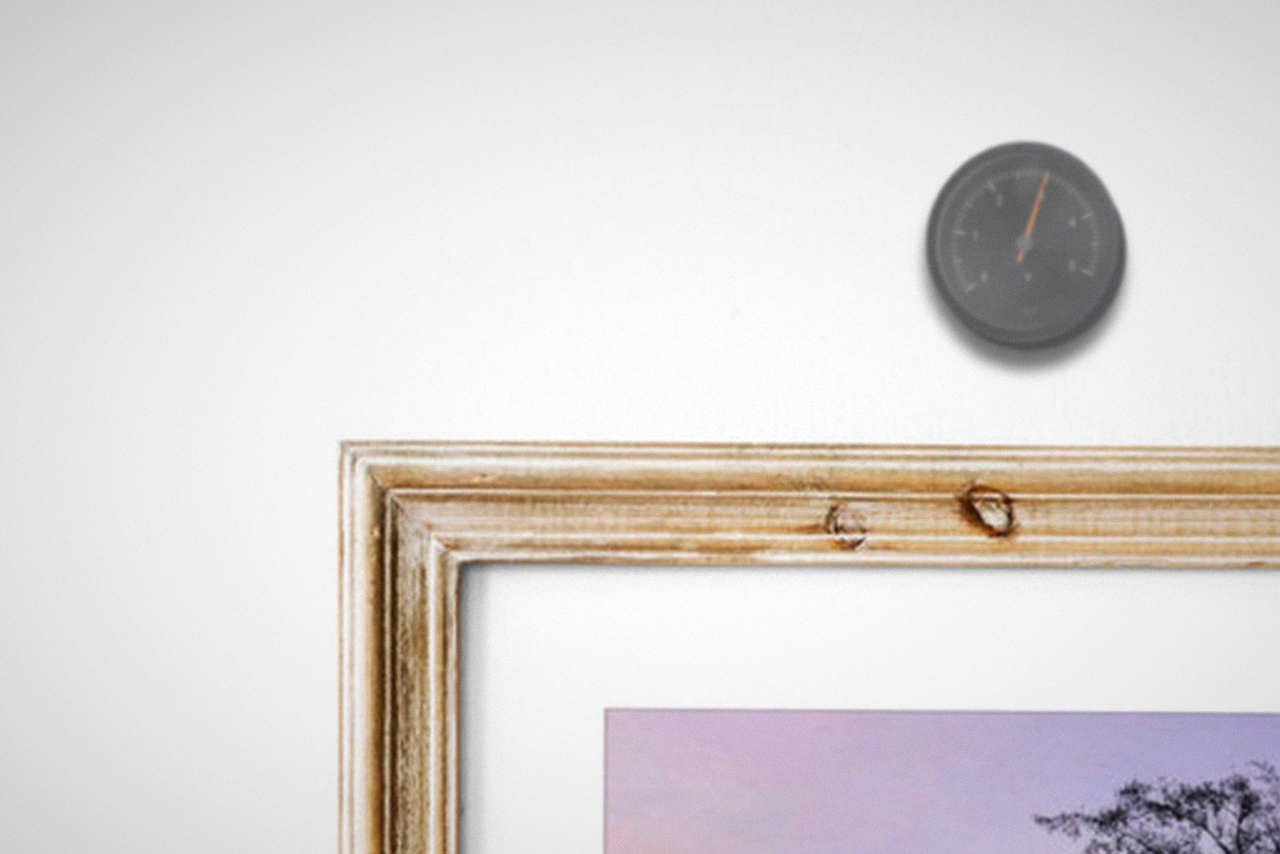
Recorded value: 3 (V)
